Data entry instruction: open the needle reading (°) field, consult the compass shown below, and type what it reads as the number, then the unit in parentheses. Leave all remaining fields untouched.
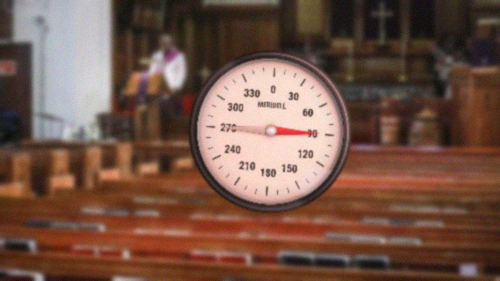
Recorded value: 90 (°)
